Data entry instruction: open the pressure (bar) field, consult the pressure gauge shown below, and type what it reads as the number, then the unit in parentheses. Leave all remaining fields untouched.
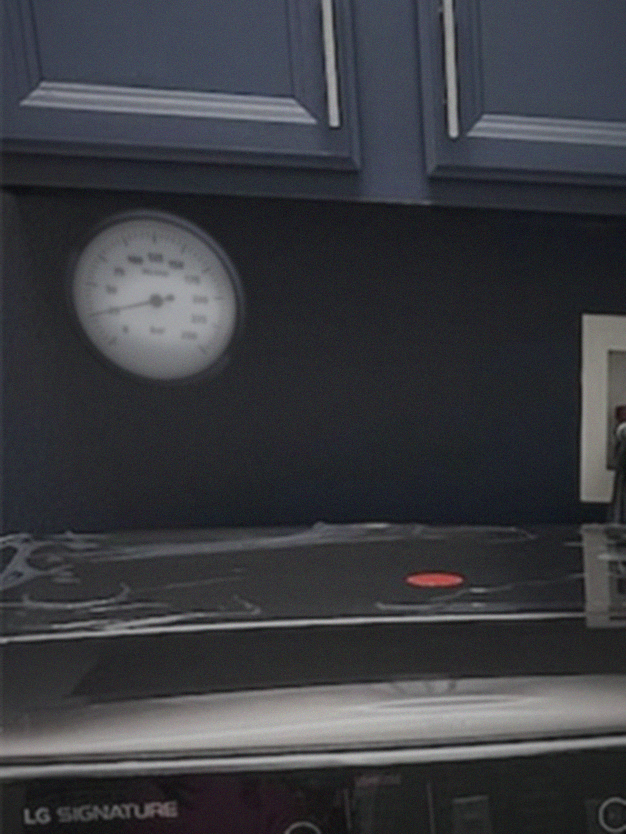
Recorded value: 25 (bar)
